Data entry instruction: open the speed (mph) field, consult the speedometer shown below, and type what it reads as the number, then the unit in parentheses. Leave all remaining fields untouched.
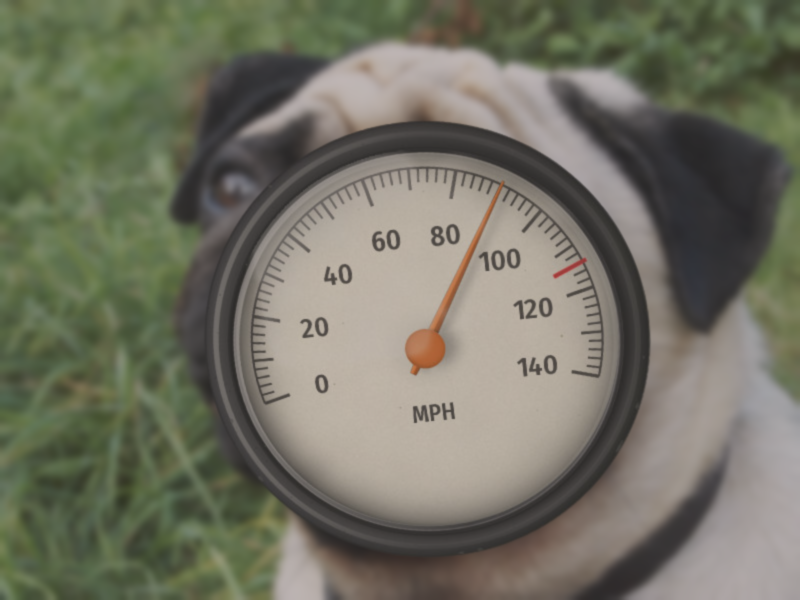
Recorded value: 90 (mph)
